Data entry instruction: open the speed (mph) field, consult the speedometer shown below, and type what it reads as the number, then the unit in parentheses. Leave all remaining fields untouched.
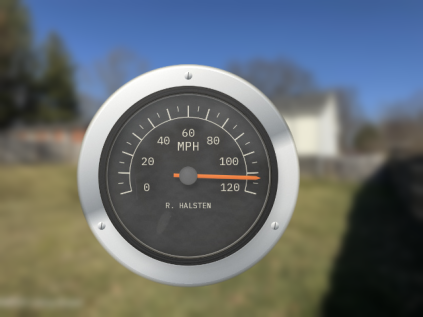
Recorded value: 112.5 (mph)
